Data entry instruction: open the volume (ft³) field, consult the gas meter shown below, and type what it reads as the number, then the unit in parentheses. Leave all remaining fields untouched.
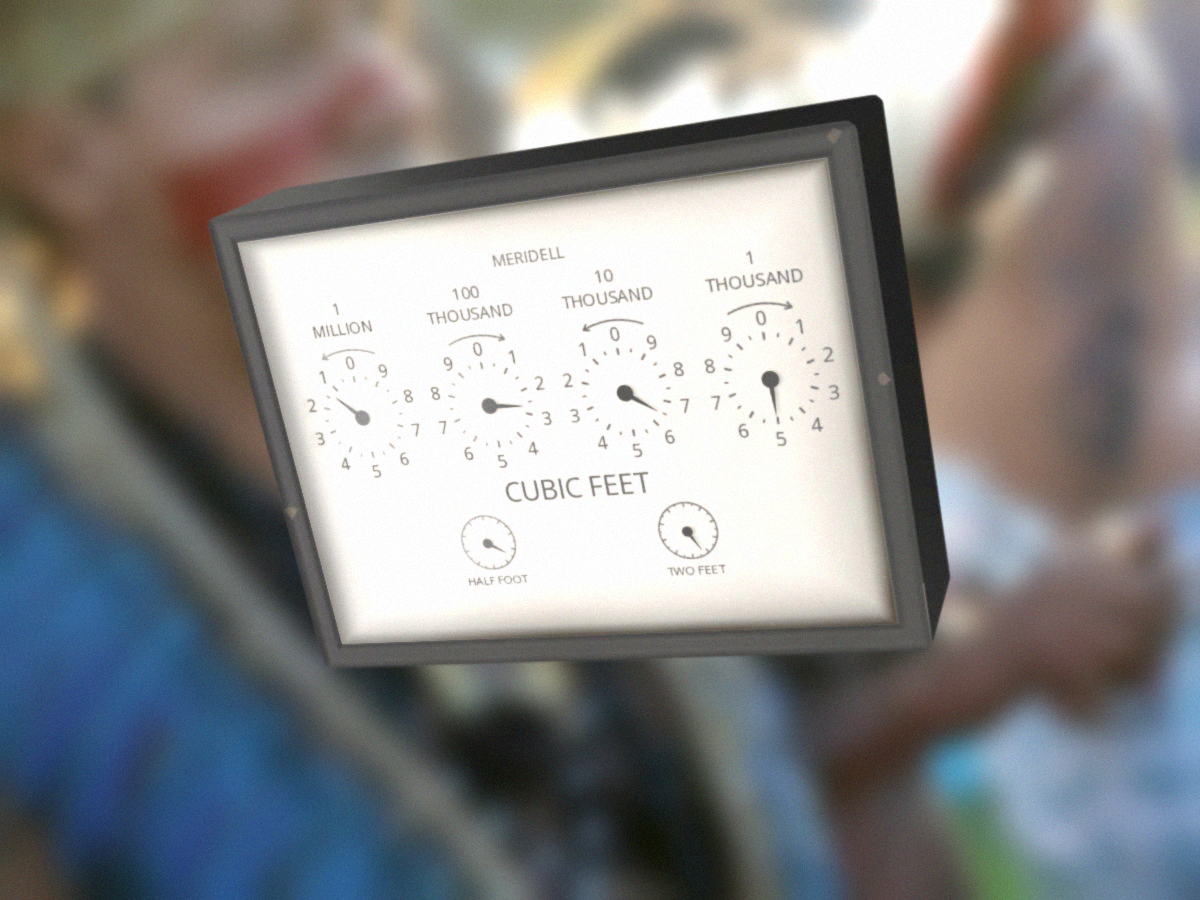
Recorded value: 126500 (ft³)
